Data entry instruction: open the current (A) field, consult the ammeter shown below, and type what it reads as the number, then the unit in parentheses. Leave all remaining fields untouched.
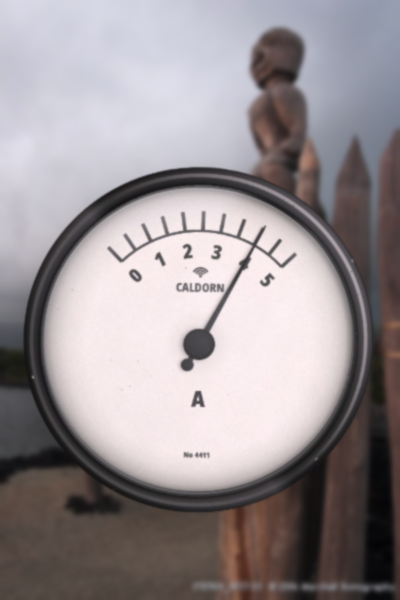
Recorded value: 4 (A)
